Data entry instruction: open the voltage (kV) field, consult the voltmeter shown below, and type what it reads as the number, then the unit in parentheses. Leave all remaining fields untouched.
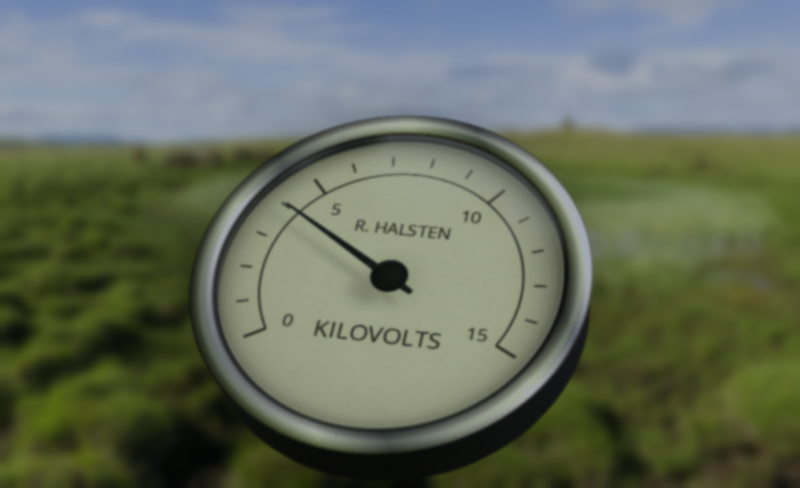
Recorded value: 4 (kV)
